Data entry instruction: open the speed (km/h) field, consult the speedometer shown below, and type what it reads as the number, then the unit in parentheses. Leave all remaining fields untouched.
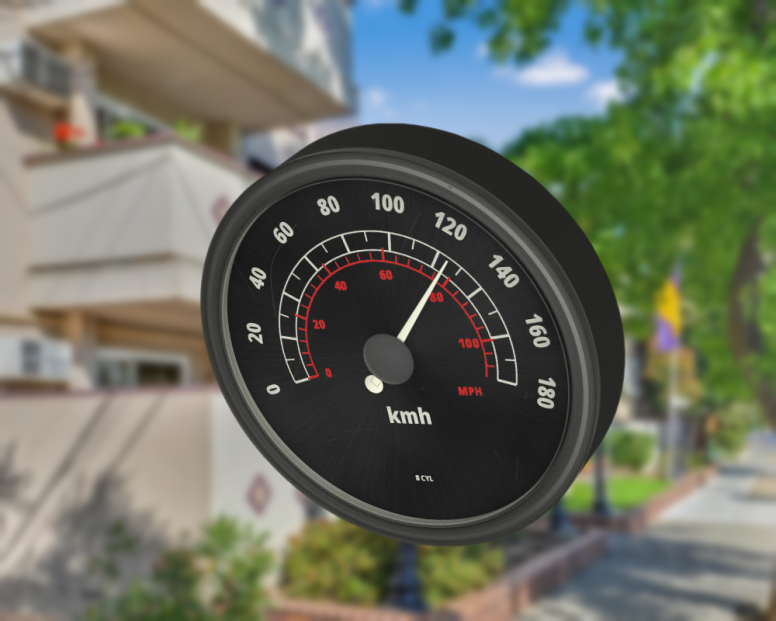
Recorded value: 125 (km/h)
